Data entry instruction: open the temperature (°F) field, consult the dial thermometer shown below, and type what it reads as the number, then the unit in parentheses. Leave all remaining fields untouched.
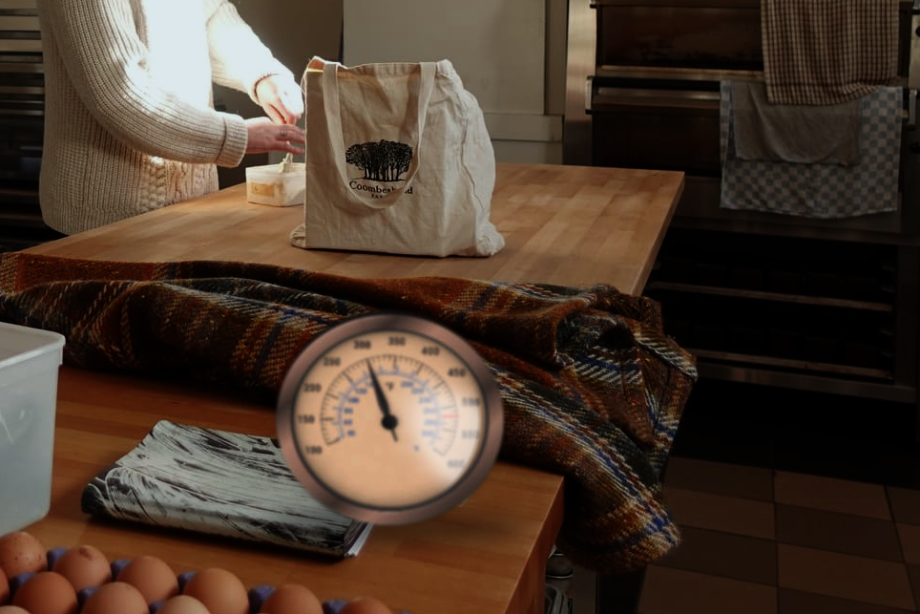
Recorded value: 300 (°F)
